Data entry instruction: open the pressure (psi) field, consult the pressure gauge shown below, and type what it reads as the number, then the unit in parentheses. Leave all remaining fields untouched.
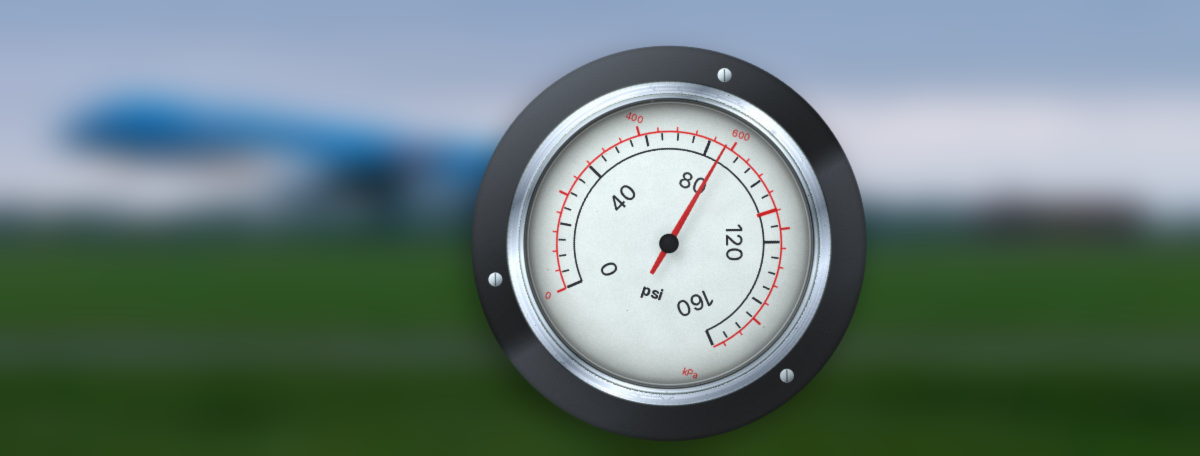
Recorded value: 85 (psi)
